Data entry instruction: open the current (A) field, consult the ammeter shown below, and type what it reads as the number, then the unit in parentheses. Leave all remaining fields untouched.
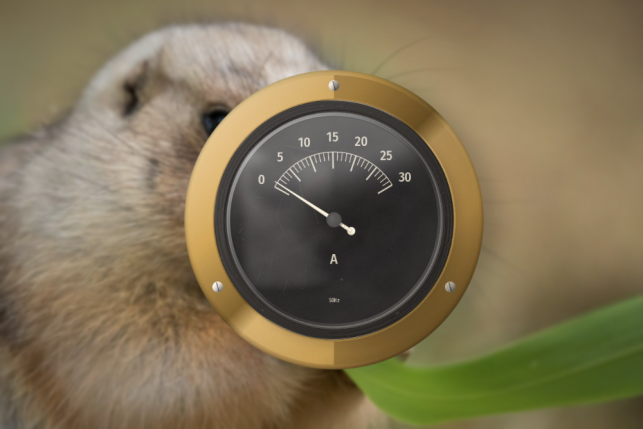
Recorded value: 1 (A)
